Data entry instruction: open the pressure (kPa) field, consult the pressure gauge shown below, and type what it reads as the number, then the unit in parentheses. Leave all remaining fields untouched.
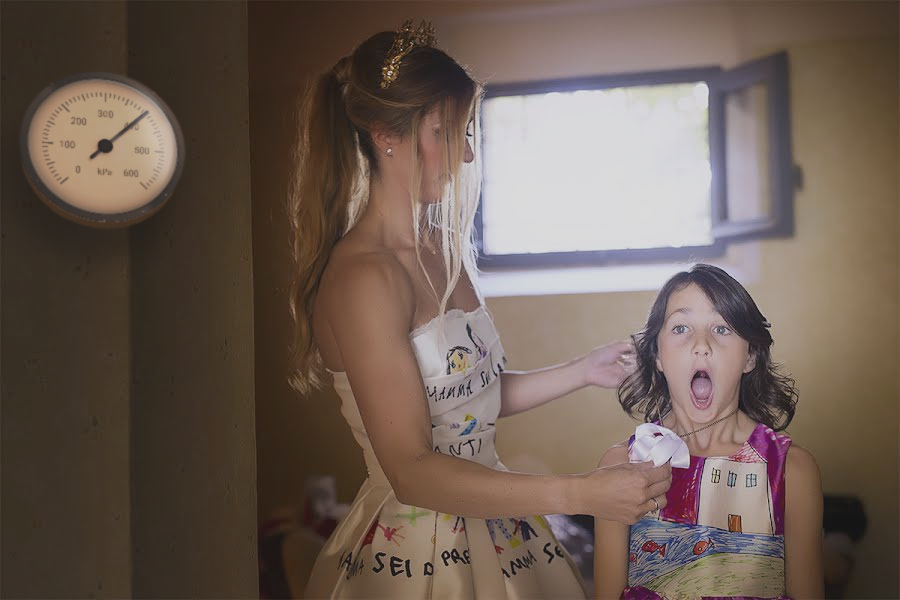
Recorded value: 400 (kPa)
